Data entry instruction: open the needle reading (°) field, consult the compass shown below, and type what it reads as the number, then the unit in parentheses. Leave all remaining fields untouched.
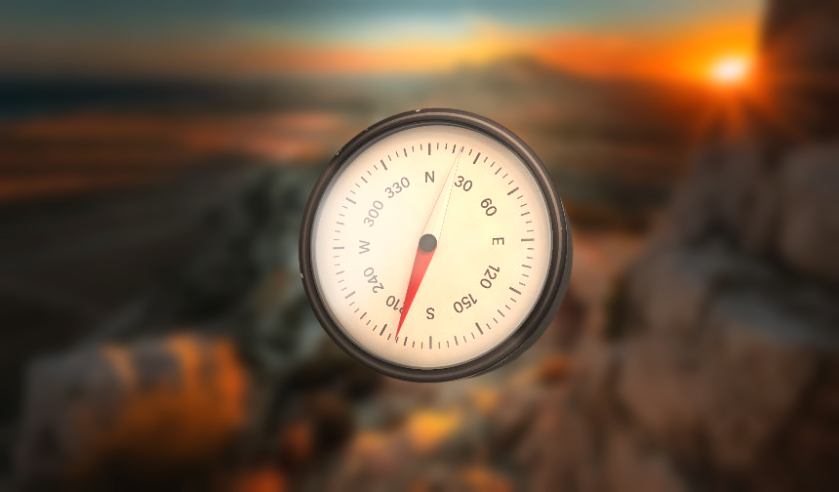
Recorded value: 200 (°)
